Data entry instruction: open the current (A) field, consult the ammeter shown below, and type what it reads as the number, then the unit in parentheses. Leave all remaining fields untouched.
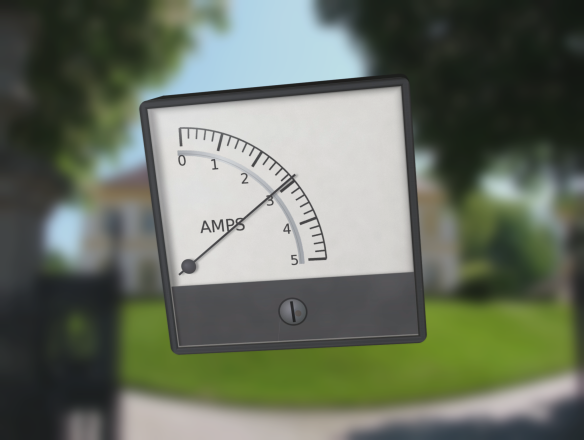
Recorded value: 2.9 (A)
